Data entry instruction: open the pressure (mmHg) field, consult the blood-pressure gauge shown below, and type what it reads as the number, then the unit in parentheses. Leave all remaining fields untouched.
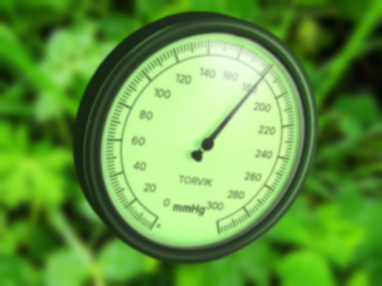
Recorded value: 180 (mmHg)
